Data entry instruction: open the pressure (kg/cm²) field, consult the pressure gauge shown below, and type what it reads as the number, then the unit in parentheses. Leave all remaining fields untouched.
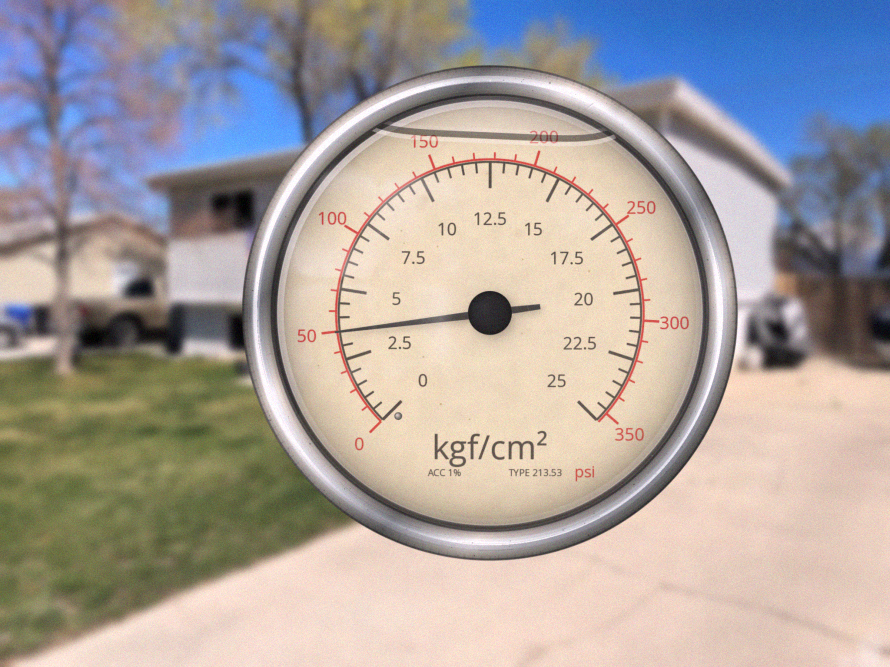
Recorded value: 3.5 (kg/cm²)
